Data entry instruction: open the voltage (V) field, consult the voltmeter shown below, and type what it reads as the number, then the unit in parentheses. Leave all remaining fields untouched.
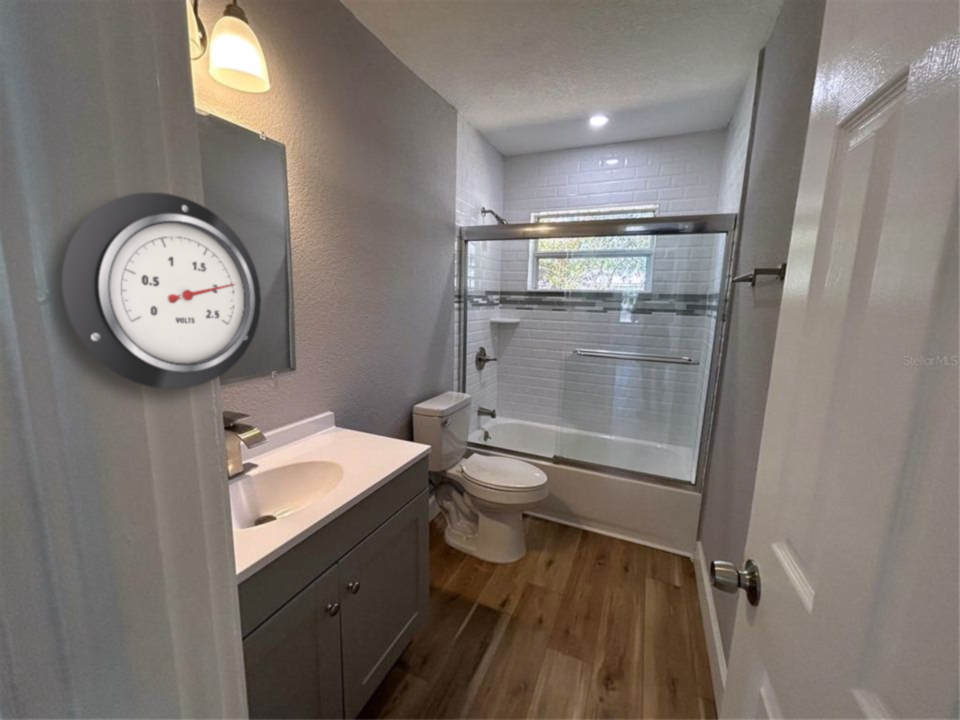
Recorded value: 2 (V)
